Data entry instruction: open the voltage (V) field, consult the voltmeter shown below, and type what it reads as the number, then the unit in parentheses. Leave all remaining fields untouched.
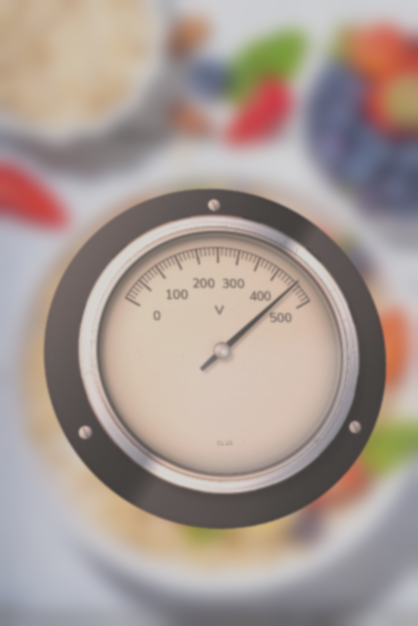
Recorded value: 450 (V)
